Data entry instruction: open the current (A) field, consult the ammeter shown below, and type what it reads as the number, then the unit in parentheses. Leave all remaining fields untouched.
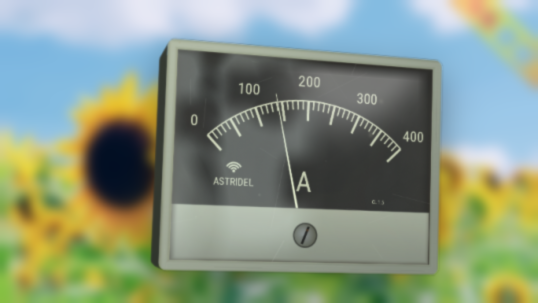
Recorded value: 140 (A)
